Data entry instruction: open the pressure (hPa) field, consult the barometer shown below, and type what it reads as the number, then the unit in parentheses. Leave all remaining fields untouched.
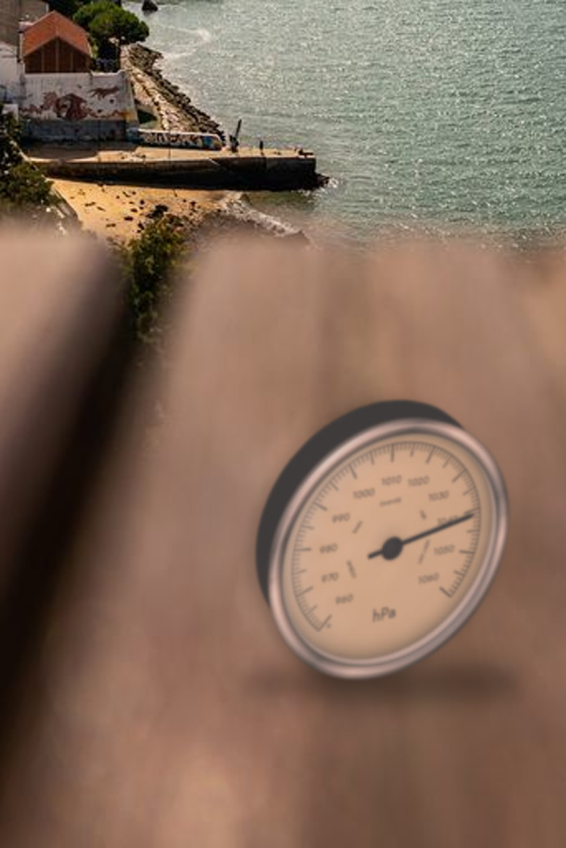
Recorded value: 1040 (hPa)
